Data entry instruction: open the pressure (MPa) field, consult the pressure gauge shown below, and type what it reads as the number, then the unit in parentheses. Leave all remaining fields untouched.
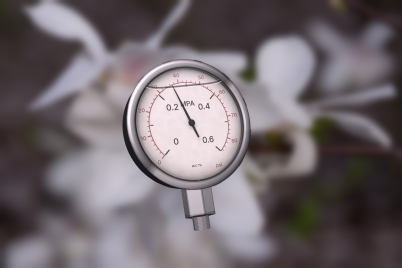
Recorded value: 0.25 (MPa)
